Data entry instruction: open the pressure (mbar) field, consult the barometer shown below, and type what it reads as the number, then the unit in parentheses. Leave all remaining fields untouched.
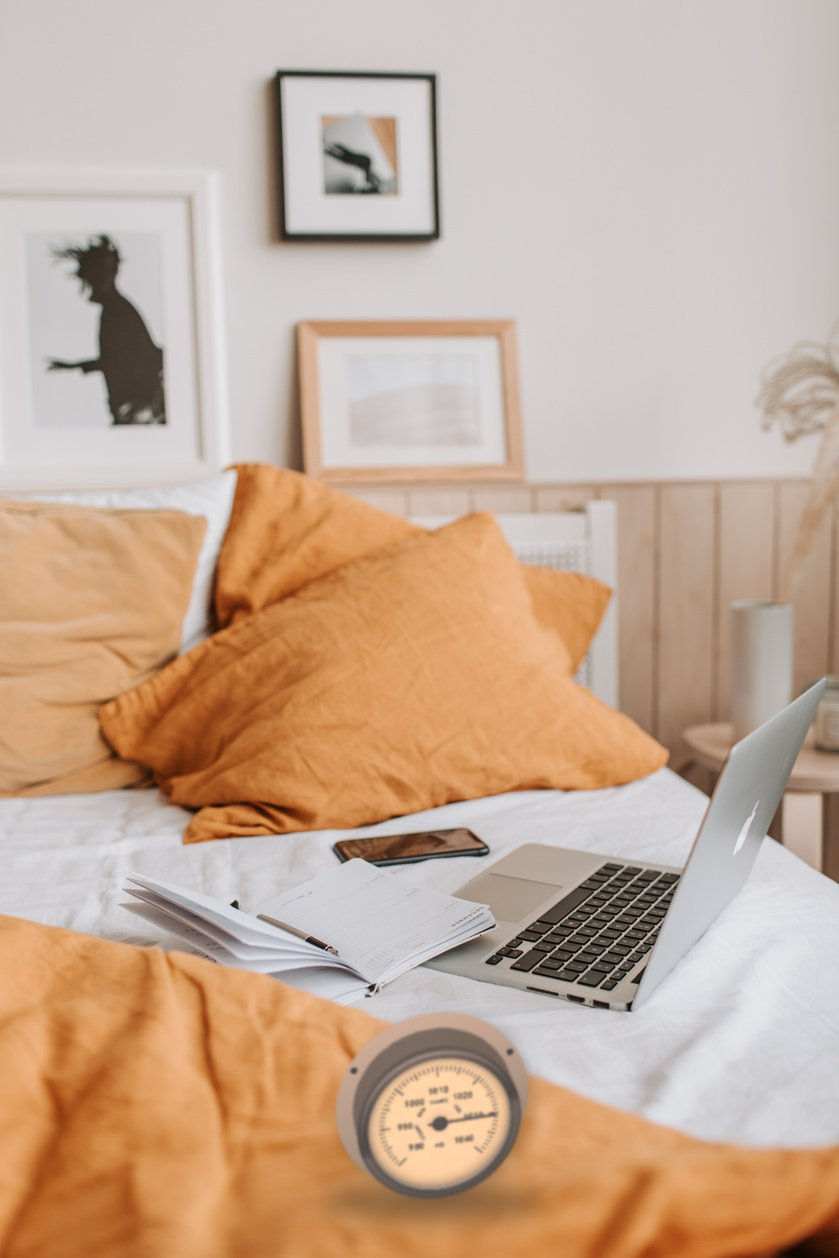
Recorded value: 1030 (mbar)
